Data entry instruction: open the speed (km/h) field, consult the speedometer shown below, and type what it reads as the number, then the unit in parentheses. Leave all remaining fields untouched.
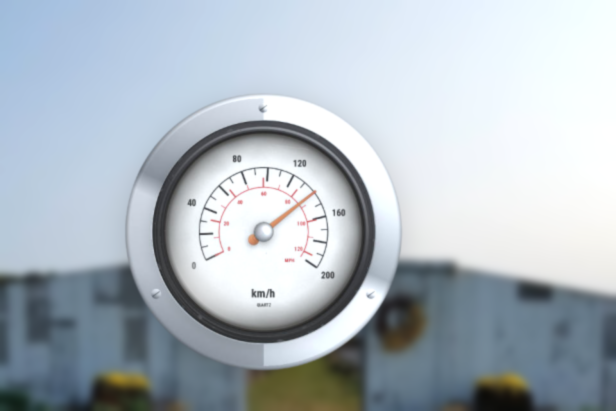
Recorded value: 140 (km/h)
